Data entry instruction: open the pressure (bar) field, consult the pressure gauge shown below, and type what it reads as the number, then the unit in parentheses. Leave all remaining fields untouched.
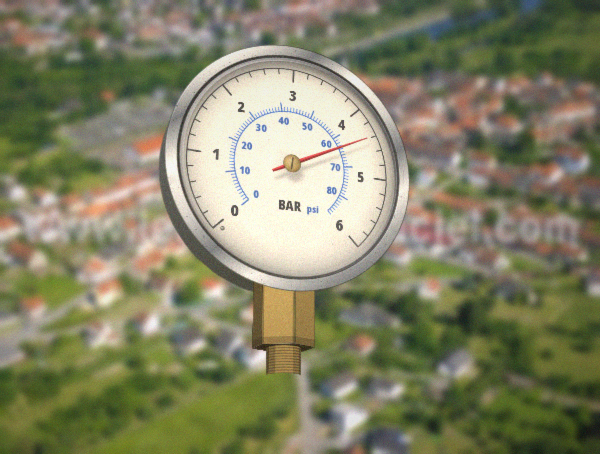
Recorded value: 4.4 (bar)
